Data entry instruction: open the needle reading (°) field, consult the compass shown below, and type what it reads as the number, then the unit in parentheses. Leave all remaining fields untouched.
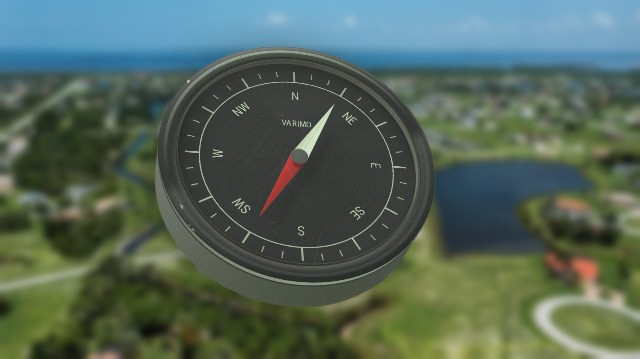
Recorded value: 210 (°)
